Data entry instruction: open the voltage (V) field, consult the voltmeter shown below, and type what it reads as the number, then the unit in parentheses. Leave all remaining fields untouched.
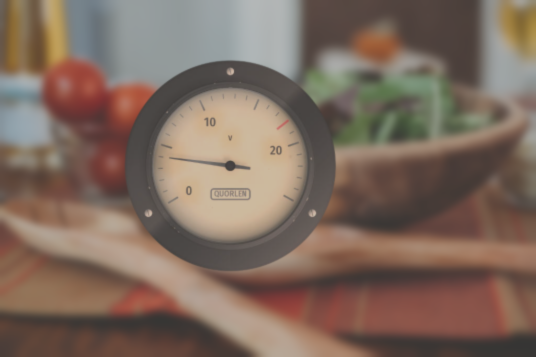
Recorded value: 4 (V)
